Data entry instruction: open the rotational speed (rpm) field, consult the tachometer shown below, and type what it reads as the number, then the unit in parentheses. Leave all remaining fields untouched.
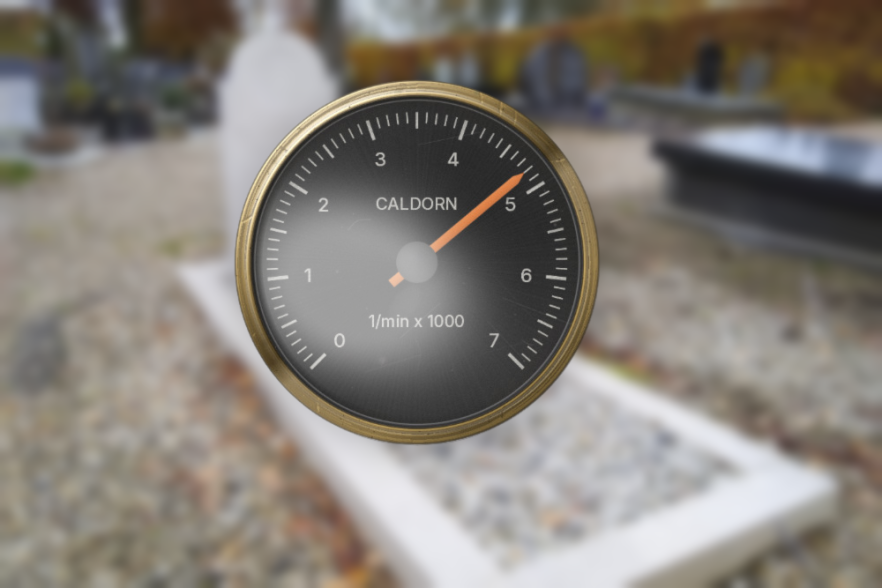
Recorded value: 4800 (rpm)
